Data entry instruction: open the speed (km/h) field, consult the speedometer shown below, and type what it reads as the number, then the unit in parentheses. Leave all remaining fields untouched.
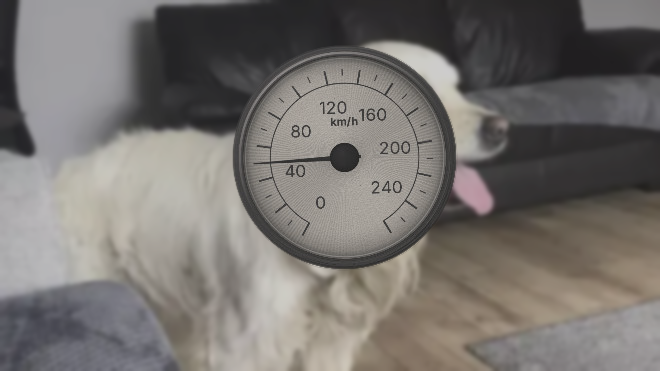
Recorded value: 50 (km/h)
